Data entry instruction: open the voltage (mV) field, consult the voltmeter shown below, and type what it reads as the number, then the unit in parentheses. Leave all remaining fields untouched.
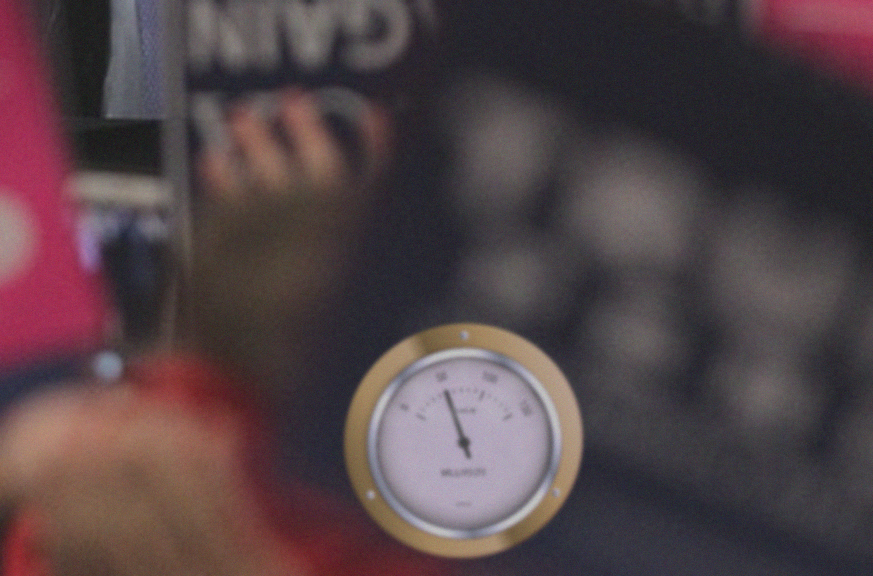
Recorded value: 50 (mV)
